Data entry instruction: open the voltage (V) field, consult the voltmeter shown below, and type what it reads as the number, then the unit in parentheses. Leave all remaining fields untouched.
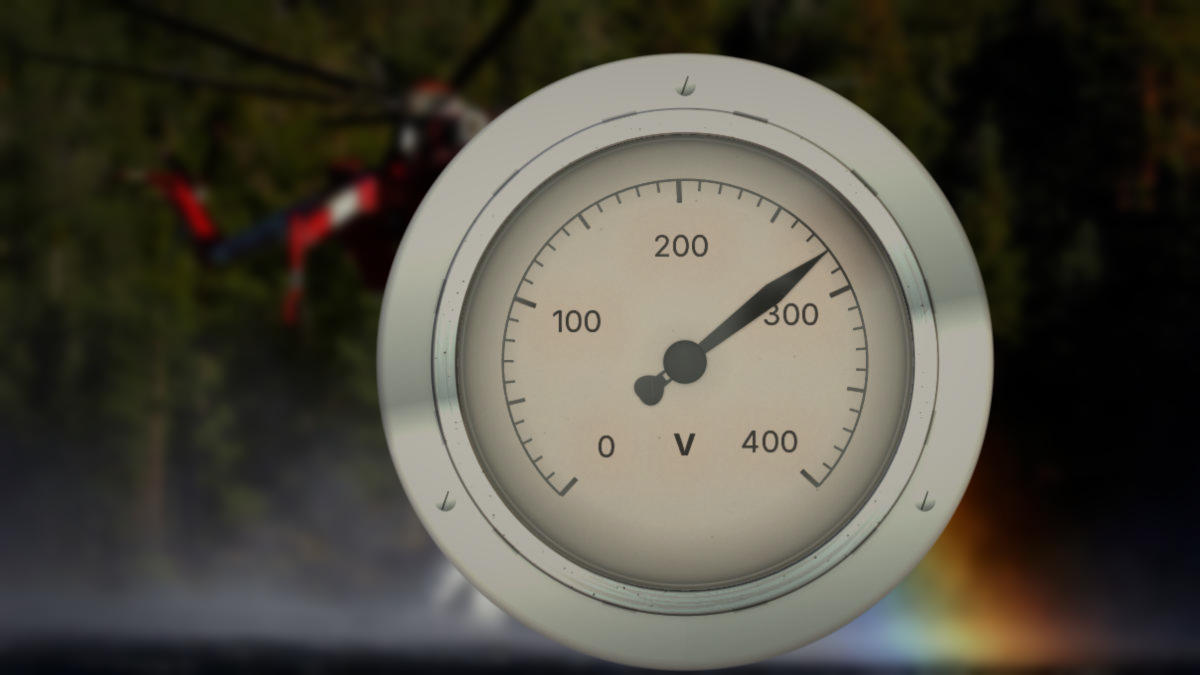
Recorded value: 280 (V)
